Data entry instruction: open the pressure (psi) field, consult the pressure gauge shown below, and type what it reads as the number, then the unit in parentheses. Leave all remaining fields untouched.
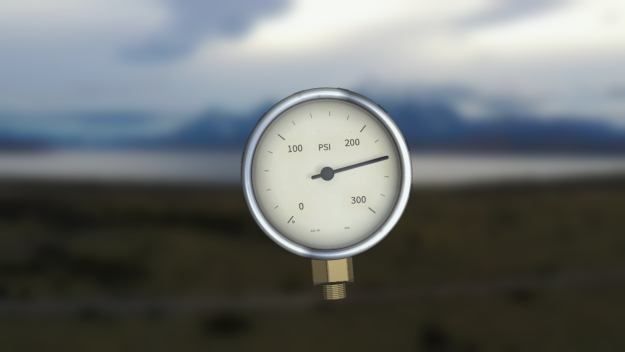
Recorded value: 240 (psi)
